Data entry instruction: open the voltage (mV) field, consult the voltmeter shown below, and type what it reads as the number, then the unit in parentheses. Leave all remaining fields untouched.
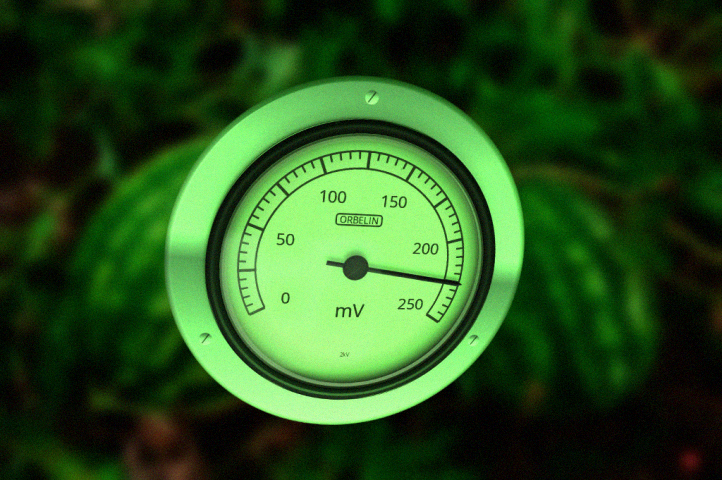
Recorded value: 225 (mV)
